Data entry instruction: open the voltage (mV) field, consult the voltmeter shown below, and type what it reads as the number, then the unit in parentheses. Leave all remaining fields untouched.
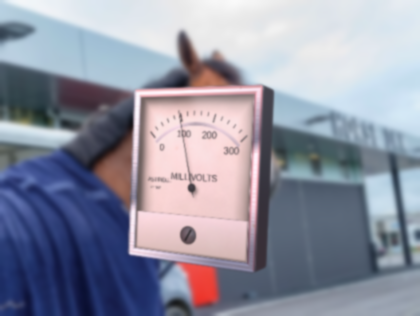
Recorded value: 100 (mV)
